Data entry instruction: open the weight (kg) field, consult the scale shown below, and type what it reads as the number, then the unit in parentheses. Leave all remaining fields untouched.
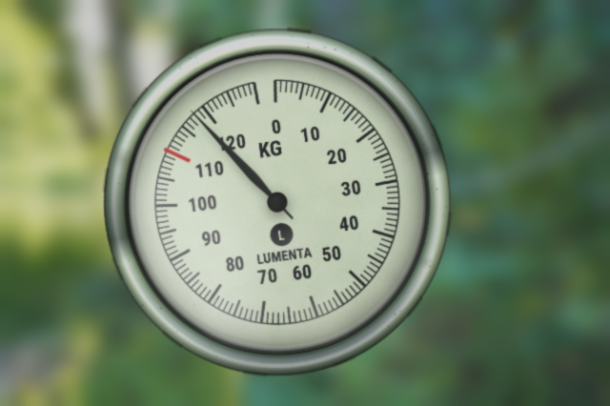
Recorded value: 118 (kg)
